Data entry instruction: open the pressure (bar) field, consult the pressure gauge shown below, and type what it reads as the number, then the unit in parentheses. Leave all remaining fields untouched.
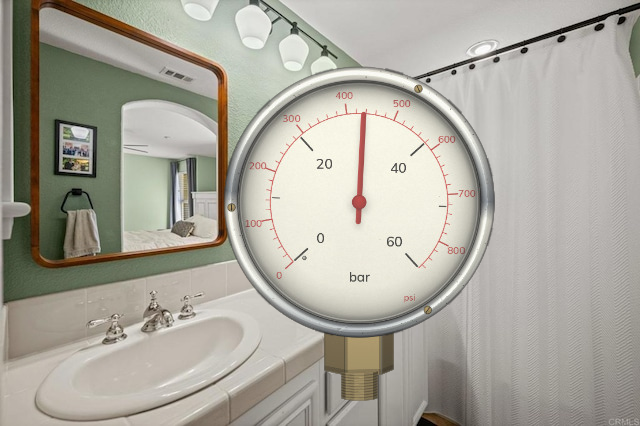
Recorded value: 30 (bar)
